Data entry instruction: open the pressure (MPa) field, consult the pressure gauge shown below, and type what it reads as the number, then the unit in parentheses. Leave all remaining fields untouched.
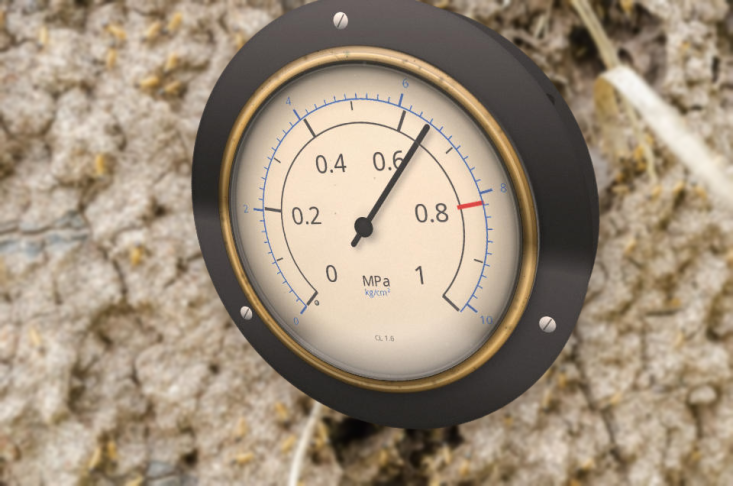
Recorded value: 0.65 (MPa)
